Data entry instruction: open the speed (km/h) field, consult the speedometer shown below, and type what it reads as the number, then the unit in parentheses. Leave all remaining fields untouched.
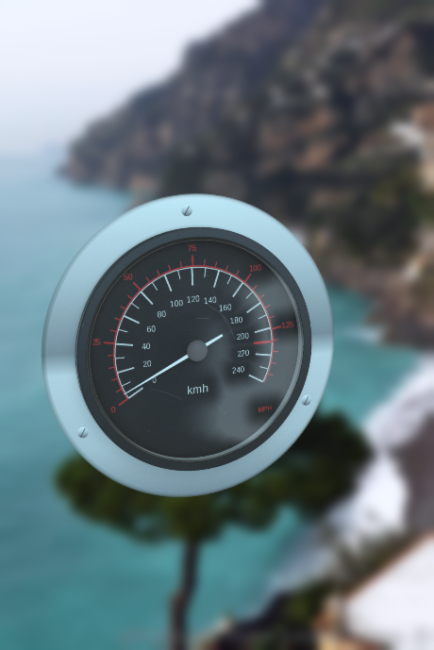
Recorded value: 5 (km/h)
